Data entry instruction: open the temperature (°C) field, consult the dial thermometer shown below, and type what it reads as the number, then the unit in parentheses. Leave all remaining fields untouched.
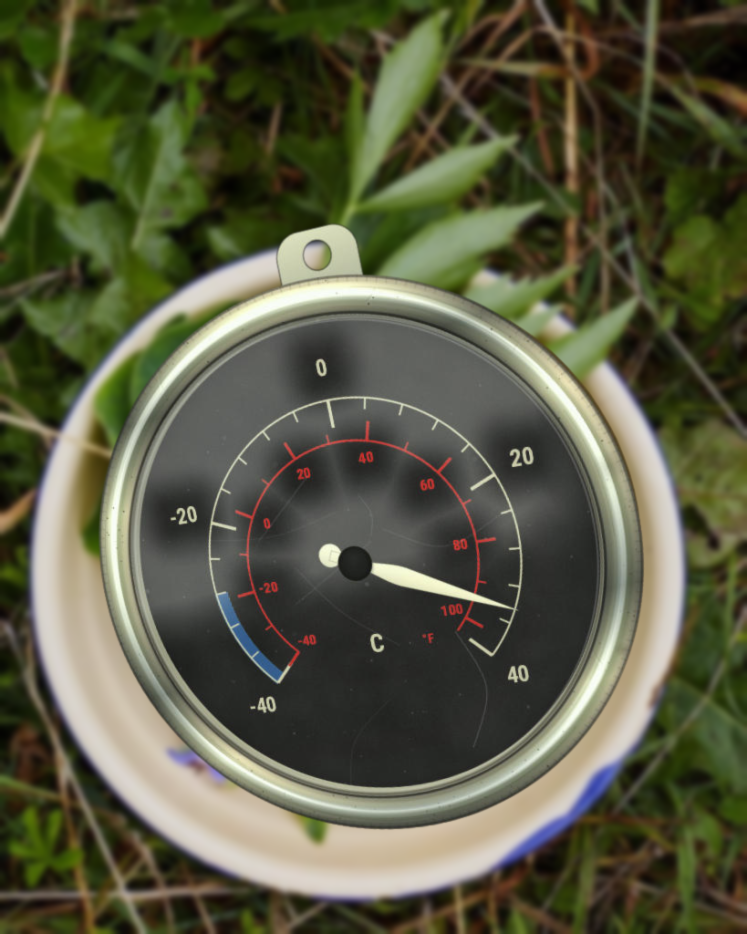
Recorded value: 34 (°C)
